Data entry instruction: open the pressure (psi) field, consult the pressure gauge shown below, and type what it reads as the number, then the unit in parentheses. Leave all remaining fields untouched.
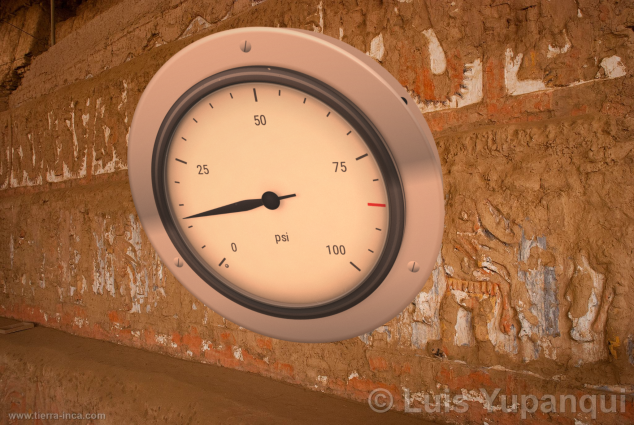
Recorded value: 12.5 (psi)
